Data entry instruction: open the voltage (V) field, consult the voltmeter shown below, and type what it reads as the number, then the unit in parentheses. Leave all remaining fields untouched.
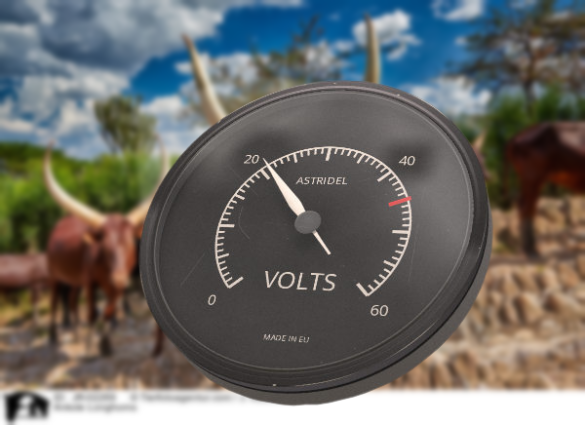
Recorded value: 21 (V)
